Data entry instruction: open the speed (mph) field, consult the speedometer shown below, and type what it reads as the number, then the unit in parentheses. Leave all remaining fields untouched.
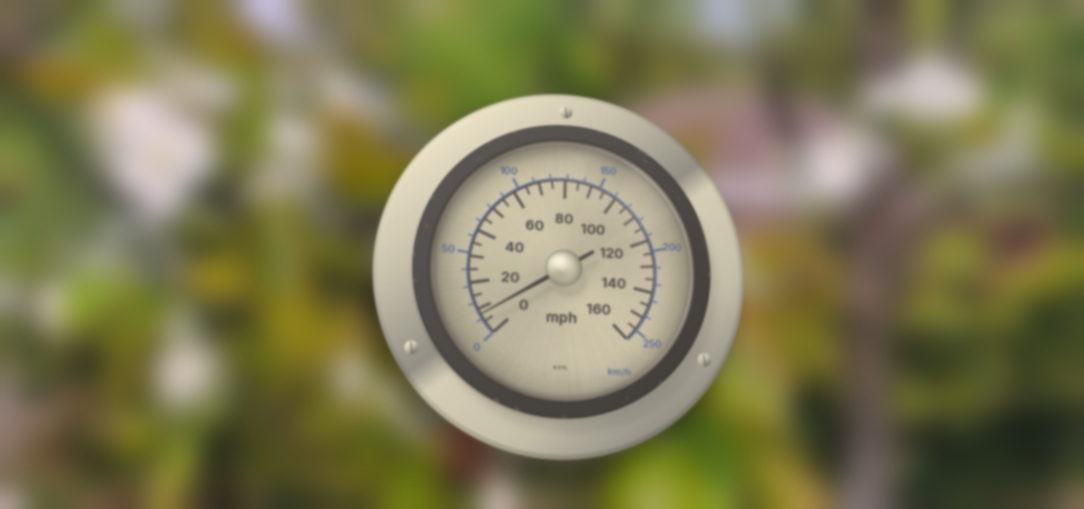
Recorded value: 7.5 (mph)
